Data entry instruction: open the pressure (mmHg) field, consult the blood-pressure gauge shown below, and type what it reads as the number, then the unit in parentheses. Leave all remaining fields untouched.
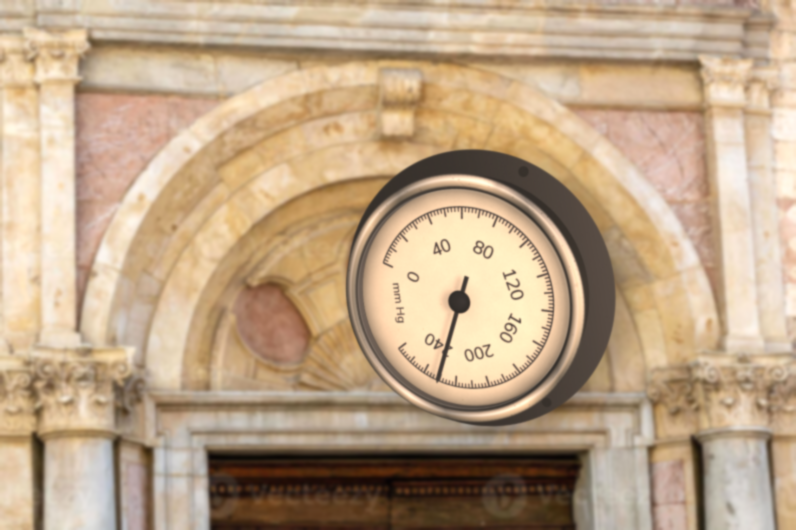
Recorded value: 230 (mmHg)
